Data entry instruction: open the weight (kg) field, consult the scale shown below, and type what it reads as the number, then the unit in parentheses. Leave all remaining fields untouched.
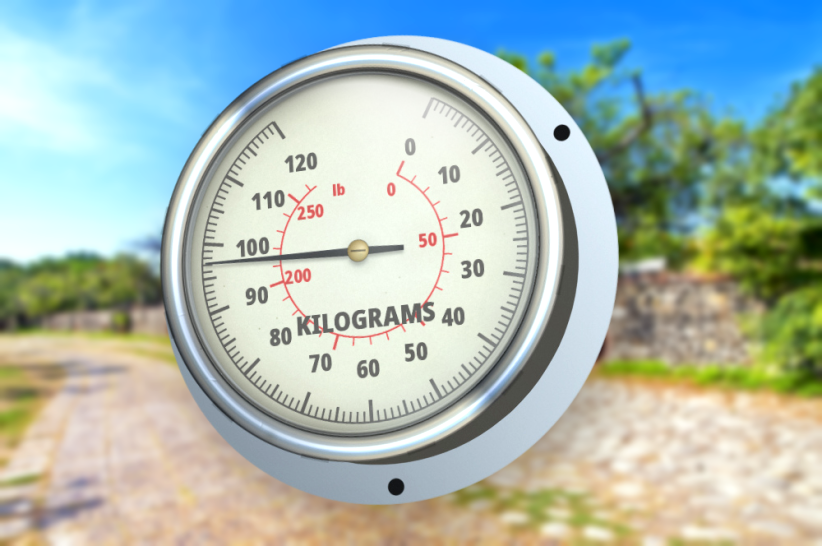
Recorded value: 97 (kg)
